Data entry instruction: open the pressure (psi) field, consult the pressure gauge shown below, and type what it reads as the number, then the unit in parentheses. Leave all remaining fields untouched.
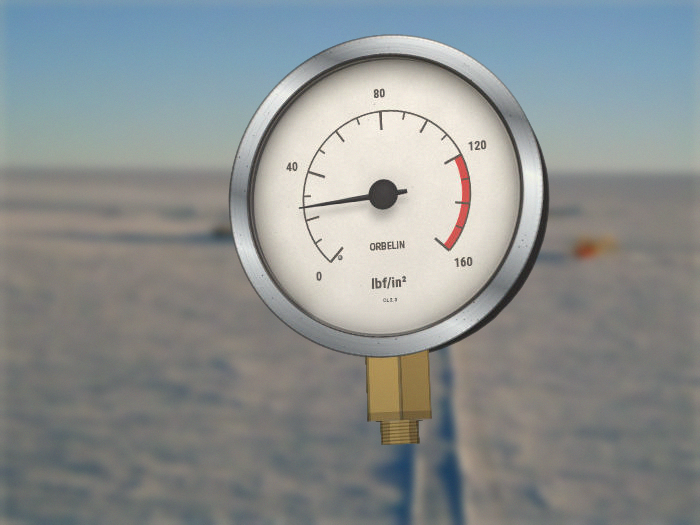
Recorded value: 25 (psi)
